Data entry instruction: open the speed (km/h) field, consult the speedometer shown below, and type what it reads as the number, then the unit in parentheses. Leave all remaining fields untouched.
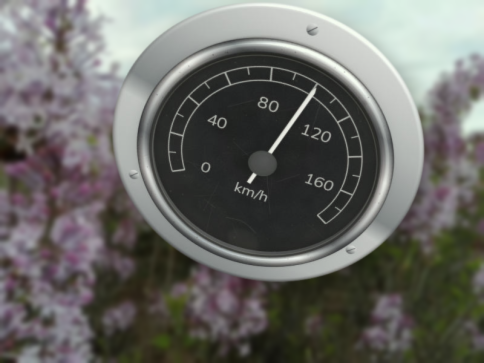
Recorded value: 100 (km/h)
